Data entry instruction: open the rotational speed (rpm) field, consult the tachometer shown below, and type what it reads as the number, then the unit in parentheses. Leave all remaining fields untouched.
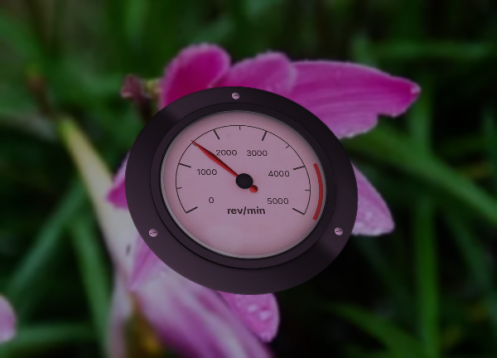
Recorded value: 1500 (rpm)
